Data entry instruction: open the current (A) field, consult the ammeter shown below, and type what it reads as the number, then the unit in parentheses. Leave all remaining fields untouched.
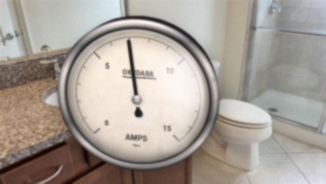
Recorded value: 7 (A)
